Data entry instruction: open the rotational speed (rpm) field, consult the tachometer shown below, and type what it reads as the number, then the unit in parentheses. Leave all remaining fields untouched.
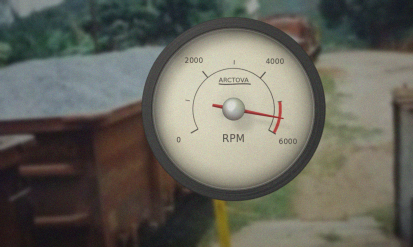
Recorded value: 5500 (rpm)
